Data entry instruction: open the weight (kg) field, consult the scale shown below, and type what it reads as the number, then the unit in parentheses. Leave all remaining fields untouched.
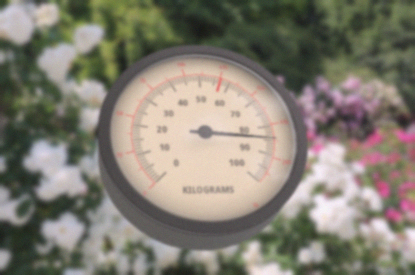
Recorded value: 85 (kg)
